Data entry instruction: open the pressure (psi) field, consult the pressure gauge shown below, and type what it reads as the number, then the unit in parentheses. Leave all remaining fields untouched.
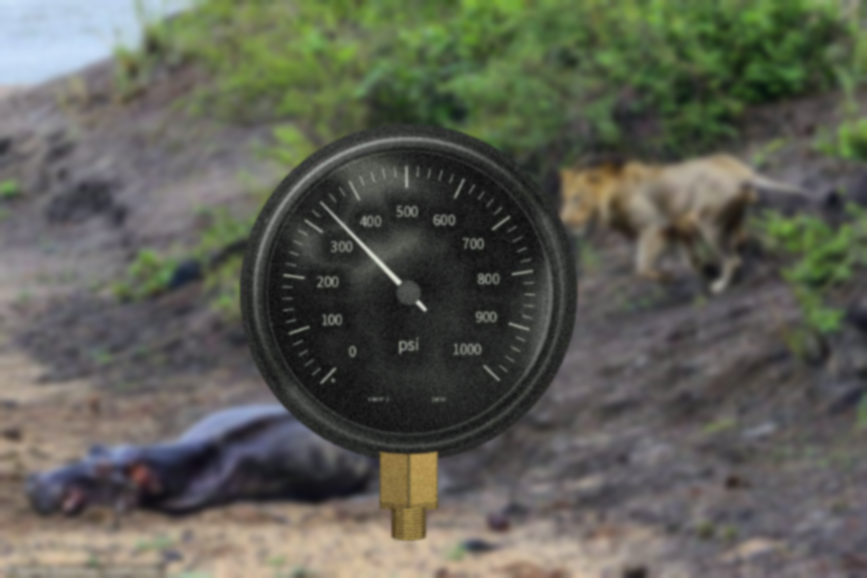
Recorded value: 340 (psi)
